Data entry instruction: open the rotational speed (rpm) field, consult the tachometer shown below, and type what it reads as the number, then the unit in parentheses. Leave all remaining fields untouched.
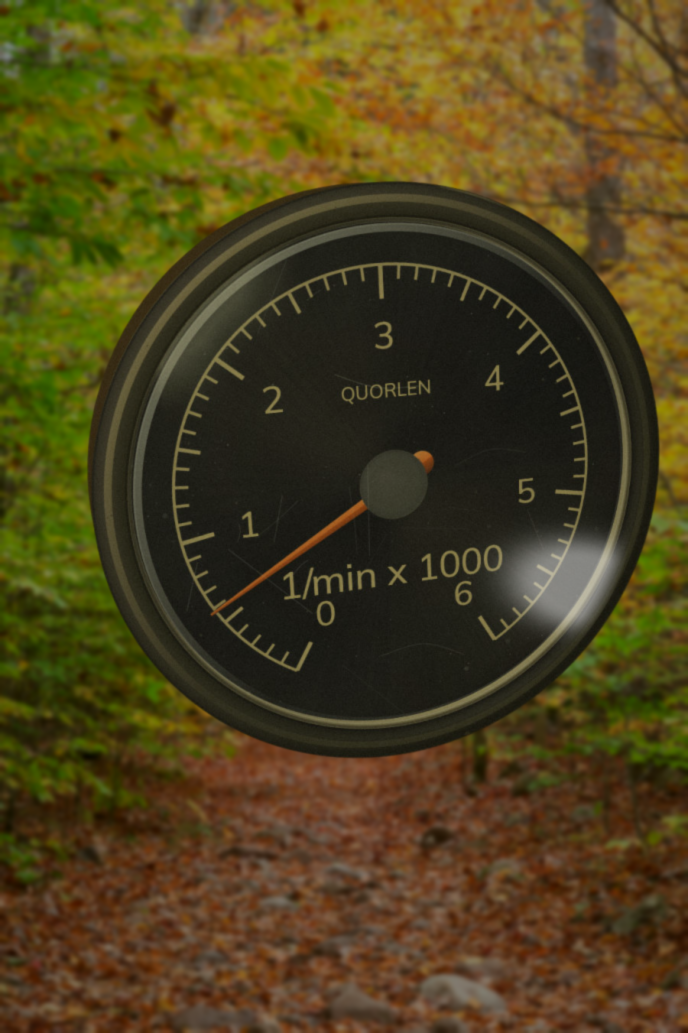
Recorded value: 600 (rpm)
